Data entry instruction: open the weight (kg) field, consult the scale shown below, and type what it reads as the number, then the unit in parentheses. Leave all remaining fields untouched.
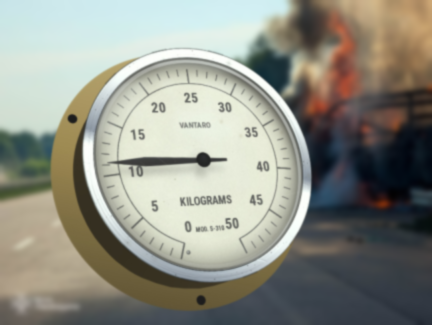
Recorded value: 11 (kg)
